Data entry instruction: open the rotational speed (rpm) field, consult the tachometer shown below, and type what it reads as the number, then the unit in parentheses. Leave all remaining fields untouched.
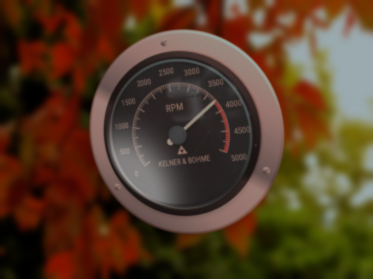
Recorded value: 3750 (rpm)
